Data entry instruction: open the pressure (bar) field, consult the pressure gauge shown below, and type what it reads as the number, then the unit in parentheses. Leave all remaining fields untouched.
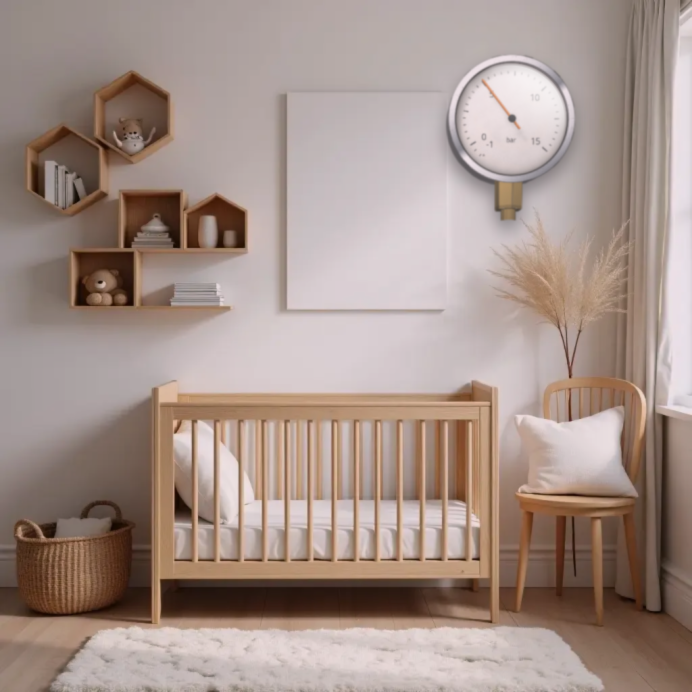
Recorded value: 5 (bar)
